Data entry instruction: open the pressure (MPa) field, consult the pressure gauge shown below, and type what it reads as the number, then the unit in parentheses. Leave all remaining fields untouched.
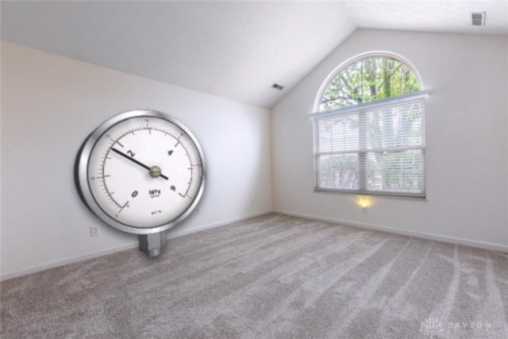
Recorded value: 1.75 (MPa)
